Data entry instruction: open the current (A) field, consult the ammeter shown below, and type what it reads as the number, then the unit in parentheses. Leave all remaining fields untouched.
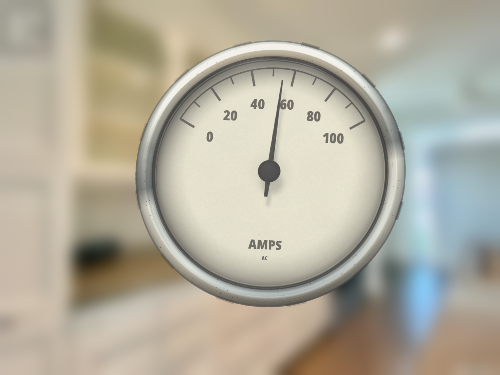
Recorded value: 55 (A)
